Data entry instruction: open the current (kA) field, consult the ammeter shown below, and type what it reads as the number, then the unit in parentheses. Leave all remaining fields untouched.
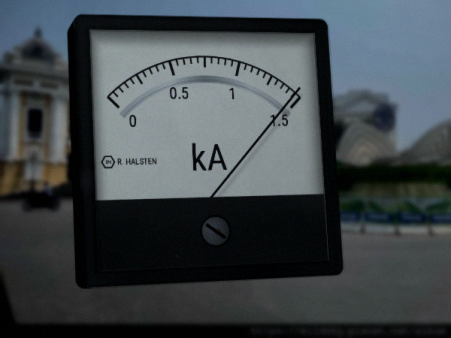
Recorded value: 1.45 (kA)
